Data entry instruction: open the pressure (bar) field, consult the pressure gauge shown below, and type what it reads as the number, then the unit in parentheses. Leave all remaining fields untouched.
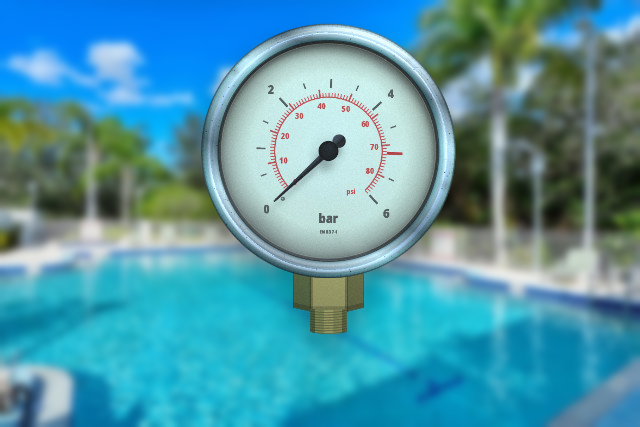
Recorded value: 0 (bar)
